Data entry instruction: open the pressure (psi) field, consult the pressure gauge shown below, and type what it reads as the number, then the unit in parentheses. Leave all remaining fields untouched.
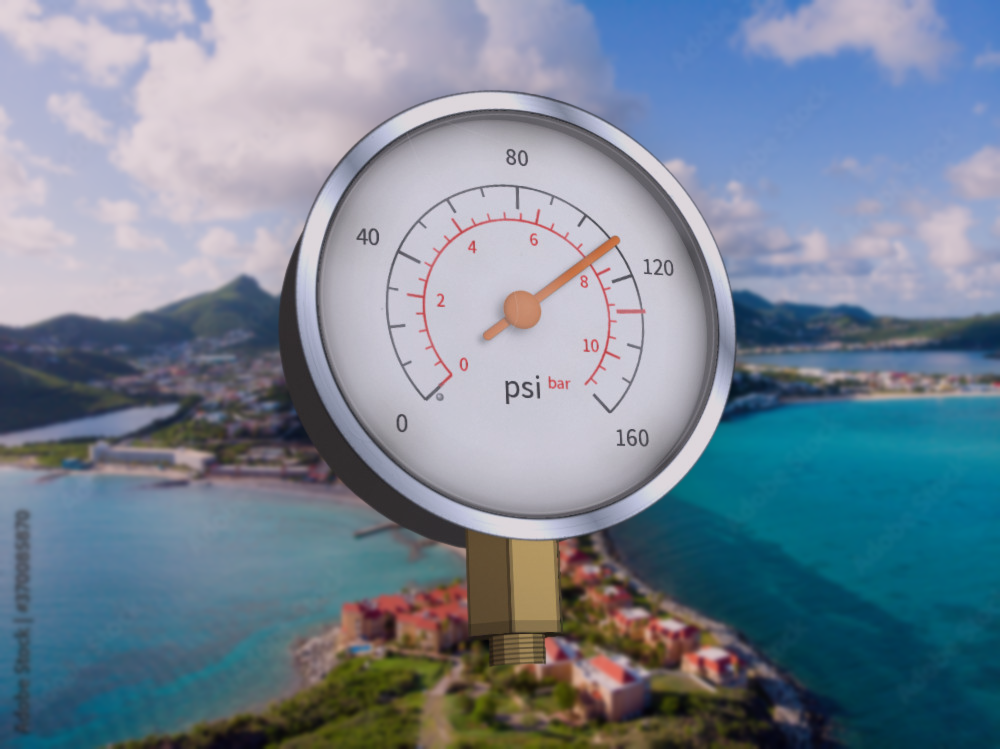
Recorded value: 110 (psi)
